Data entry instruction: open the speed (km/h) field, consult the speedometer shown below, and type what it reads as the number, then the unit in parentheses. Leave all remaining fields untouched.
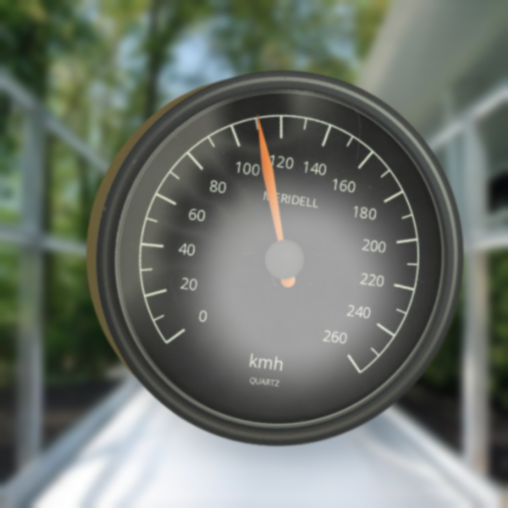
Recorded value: 110 (km/h)
